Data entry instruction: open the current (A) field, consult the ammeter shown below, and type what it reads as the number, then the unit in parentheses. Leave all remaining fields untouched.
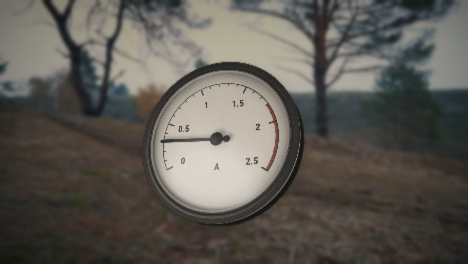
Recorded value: 0.3 (A)
